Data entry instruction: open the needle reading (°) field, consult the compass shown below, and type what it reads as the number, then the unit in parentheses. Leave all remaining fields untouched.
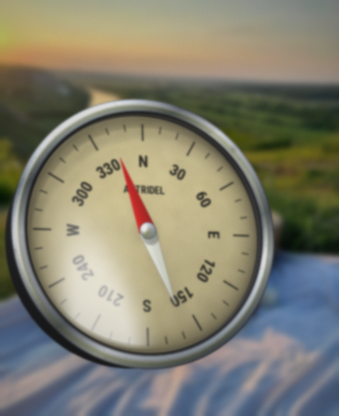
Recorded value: 340 (°)
